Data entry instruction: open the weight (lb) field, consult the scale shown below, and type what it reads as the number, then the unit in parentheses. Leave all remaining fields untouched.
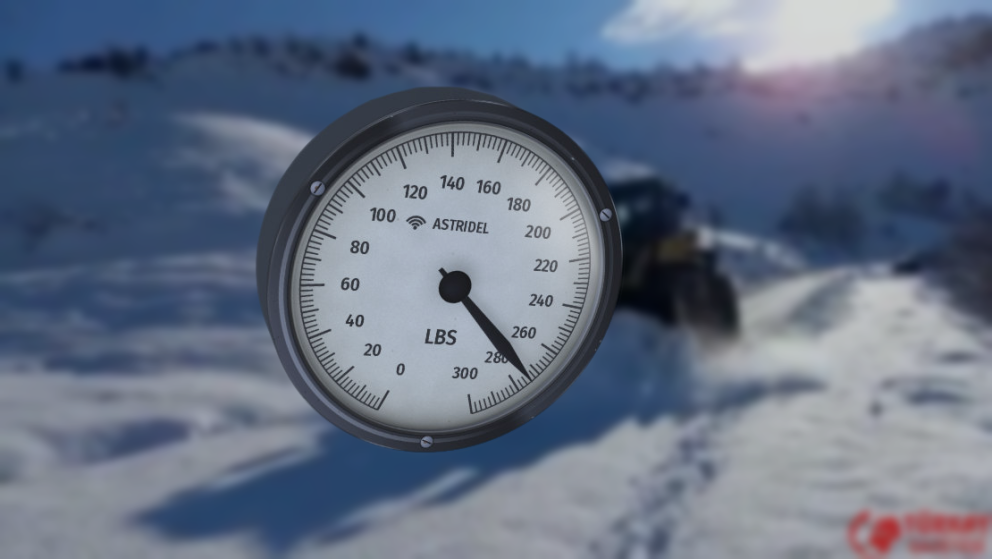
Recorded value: 274 (lb)
